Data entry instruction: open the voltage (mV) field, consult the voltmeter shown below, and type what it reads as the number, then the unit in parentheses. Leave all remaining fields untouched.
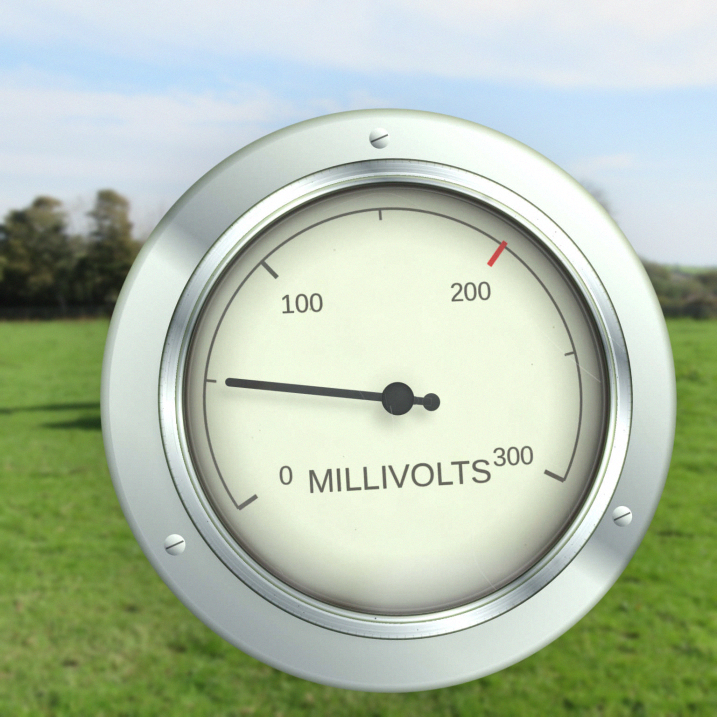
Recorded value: 50 (mV)
